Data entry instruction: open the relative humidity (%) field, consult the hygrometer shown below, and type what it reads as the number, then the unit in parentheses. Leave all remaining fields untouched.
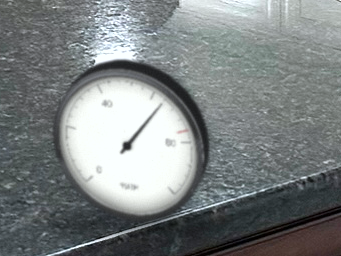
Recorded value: 64 (%)
